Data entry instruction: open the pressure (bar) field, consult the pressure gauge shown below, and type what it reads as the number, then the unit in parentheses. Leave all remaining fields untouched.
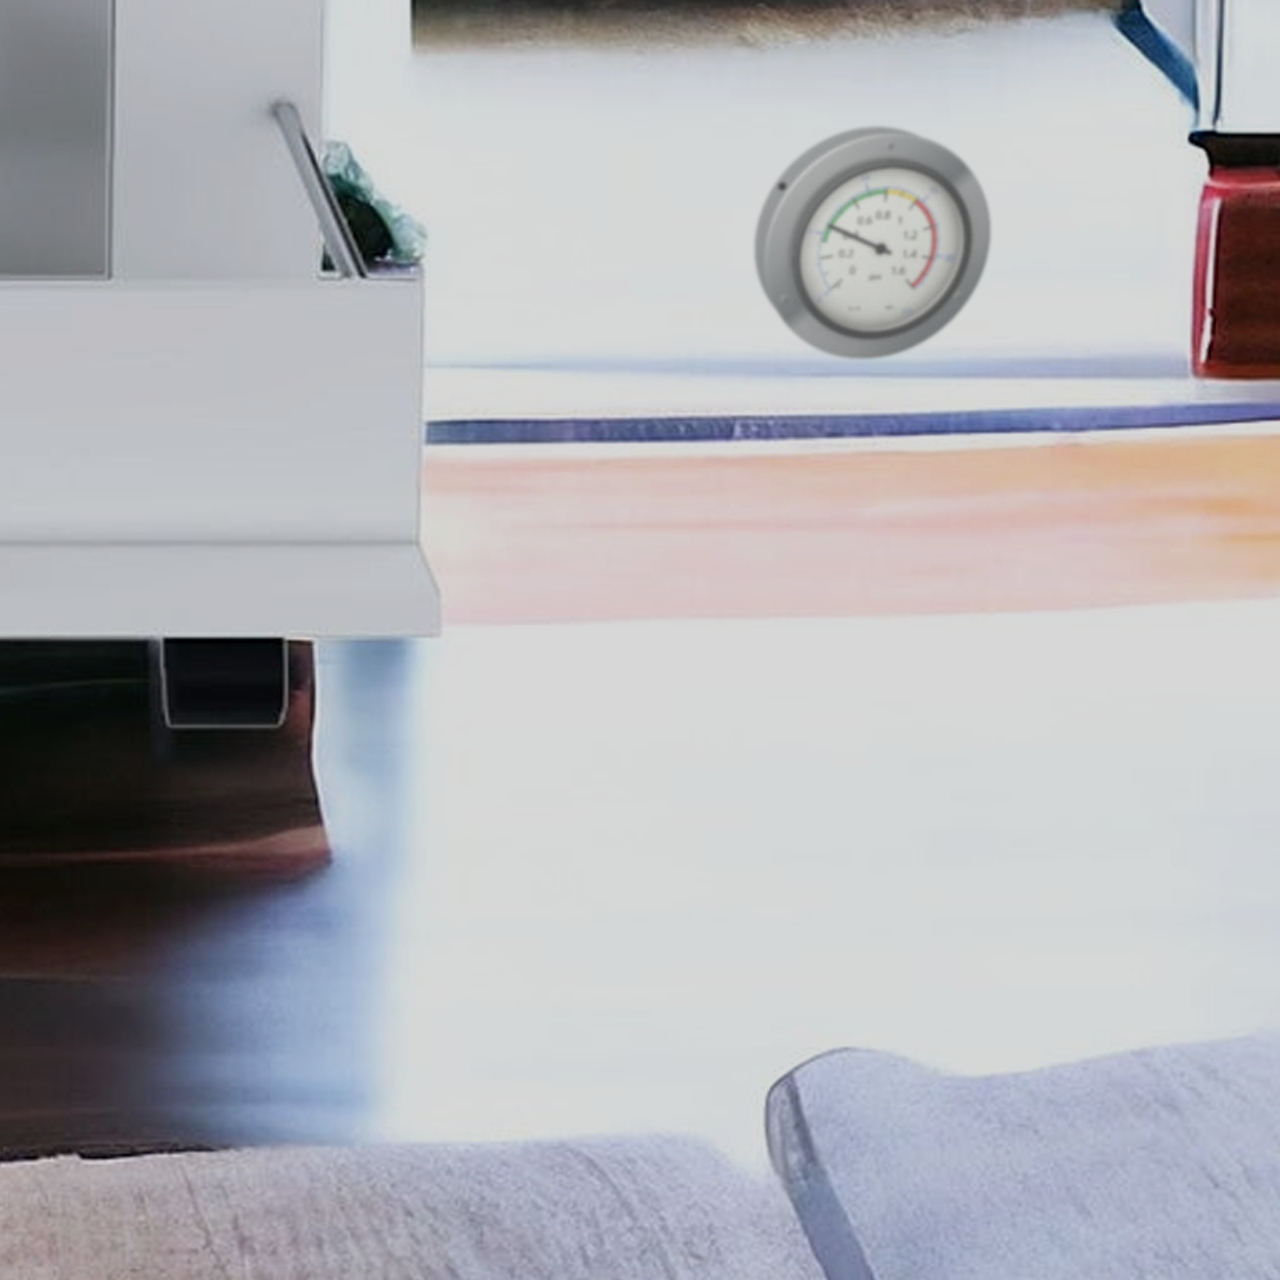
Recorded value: 0.4 (bar)
